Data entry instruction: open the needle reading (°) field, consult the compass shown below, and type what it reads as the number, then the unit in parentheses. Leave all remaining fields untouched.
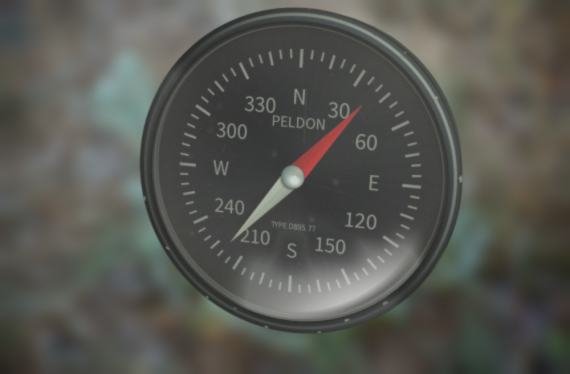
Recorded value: 40 (°)
